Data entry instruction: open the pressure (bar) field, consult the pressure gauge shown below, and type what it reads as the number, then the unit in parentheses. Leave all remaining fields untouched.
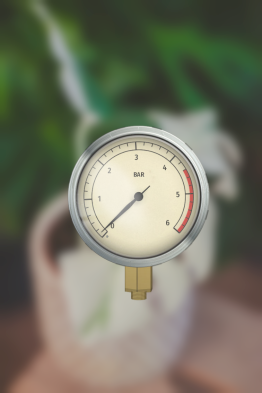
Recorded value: 0.1 (bar)
